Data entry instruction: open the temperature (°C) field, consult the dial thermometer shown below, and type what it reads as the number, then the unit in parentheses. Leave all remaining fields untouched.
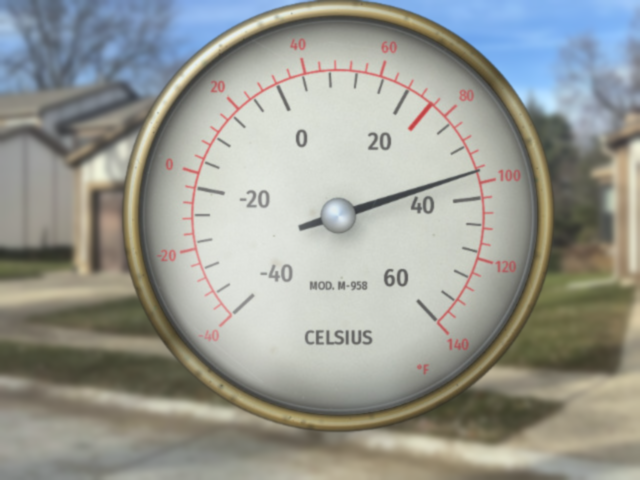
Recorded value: 36 (°C)
